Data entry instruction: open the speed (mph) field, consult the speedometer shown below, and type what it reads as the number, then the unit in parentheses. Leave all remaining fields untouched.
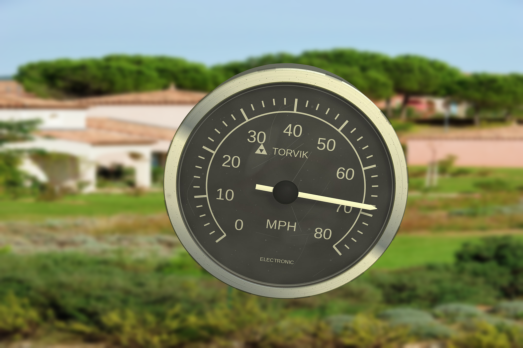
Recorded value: 68 (mph)
